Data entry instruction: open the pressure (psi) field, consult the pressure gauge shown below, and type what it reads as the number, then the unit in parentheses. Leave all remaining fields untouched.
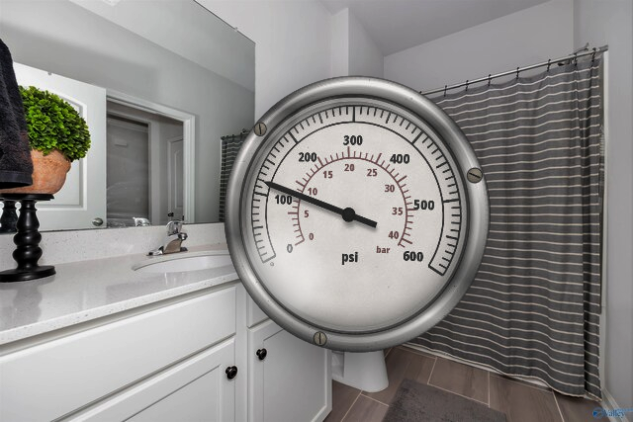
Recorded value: 120 (psi)
